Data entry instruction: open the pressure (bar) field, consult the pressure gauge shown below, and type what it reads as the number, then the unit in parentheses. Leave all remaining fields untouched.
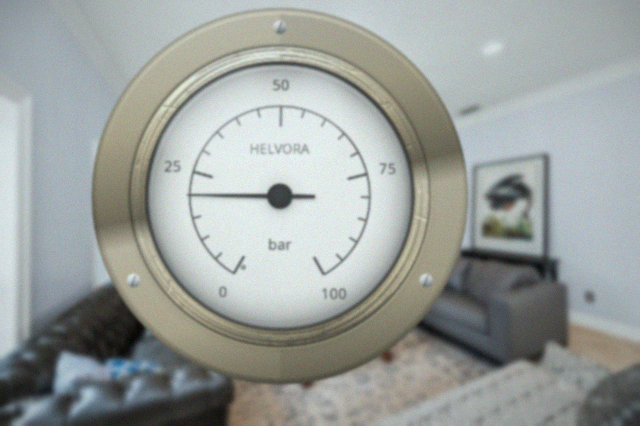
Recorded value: 20 (bar)
